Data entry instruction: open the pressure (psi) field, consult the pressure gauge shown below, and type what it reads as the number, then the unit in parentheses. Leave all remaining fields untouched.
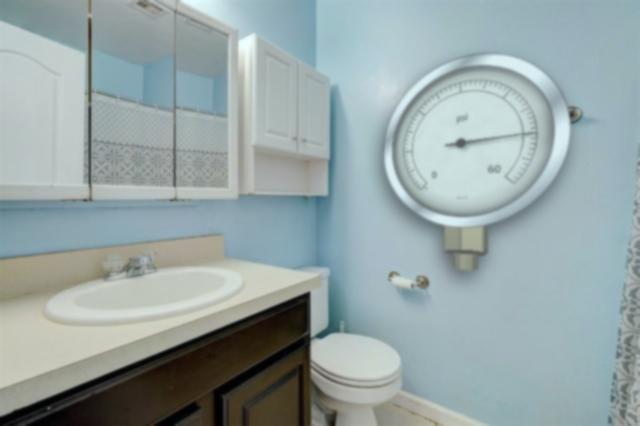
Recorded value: 50 (psi)
